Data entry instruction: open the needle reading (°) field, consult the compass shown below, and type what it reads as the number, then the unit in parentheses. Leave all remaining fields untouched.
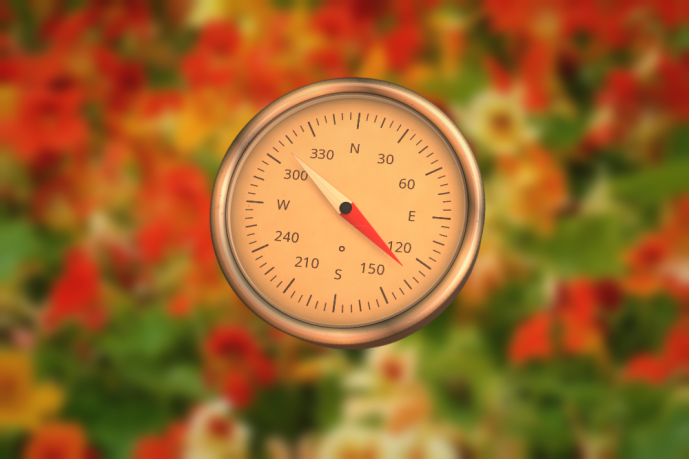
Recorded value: 130 (°)
